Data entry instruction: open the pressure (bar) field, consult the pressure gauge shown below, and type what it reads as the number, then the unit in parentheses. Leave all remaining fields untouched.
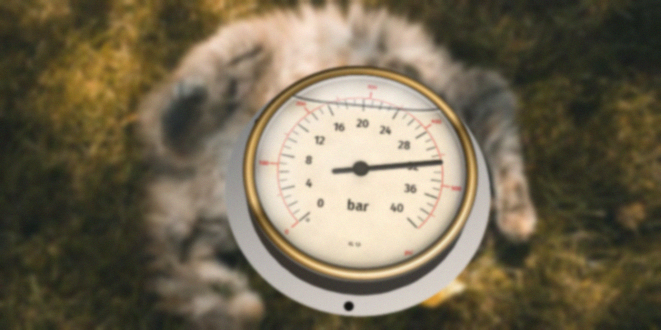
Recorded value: 32 (bar)
